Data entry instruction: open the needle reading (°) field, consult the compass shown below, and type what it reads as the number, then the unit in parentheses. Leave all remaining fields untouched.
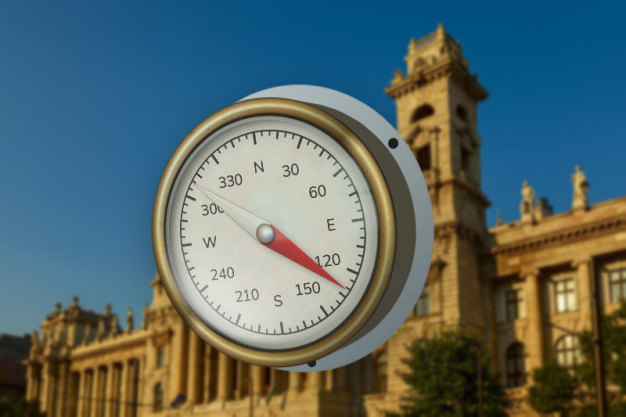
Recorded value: 130 (°)
